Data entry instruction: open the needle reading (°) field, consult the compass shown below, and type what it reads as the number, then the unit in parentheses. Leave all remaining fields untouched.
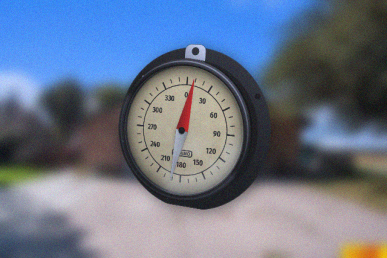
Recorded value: 10 (°)
